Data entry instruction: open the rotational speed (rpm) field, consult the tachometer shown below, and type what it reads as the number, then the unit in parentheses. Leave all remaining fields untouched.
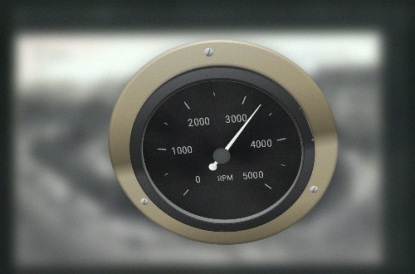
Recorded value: 3250 (rpm)
